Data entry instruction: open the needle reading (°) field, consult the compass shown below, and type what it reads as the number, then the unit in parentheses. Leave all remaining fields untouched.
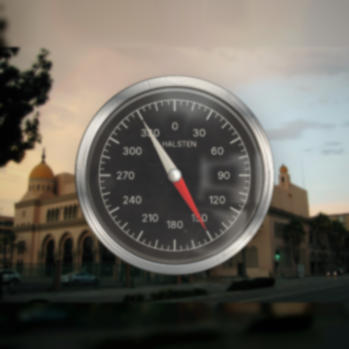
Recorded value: 150 (°)
